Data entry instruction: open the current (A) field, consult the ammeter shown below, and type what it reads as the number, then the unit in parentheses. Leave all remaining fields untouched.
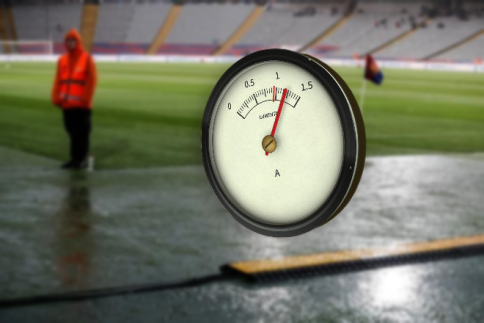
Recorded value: 1.25 (A)
